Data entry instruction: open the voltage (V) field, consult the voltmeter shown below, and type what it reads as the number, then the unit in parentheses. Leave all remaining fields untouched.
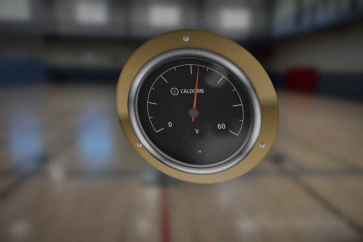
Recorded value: 32.5 (V)
